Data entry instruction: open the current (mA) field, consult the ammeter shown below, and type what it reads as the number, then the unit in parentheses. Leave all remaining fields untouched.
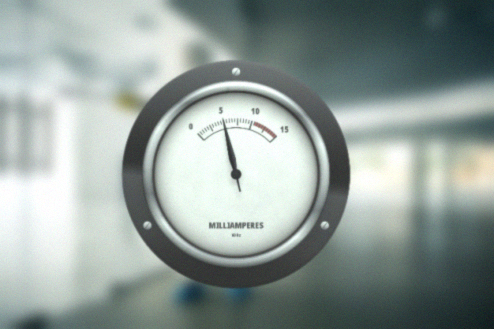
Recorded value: 5 (mA)
